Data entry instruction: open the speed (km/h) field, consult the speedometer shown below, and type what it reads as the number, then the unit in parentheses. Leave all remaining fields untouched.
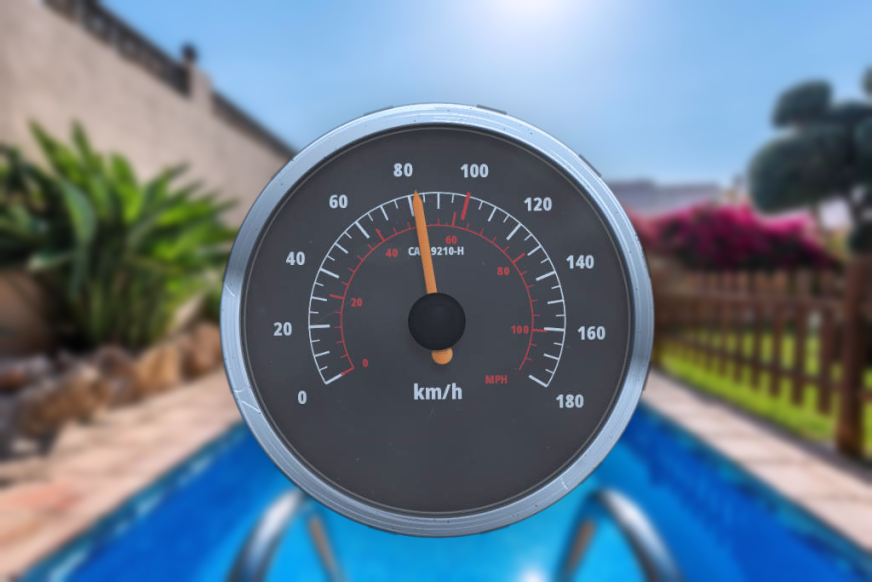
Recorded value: 82.5 (km/h)
